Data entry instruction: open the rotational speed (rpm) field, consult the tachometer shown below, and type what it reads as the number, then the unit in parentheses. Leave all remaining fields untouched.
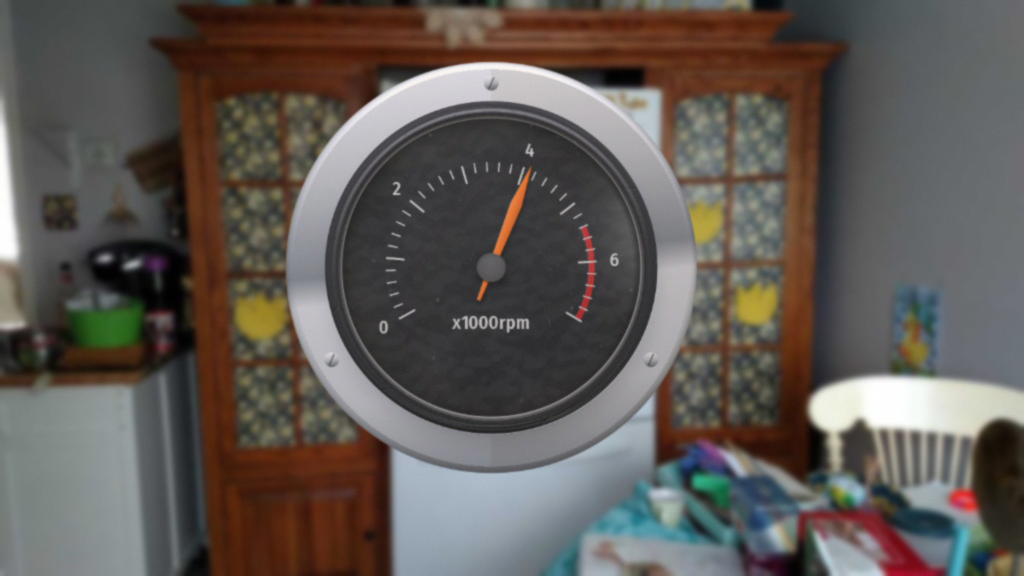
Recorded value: 4100 (rpm)
